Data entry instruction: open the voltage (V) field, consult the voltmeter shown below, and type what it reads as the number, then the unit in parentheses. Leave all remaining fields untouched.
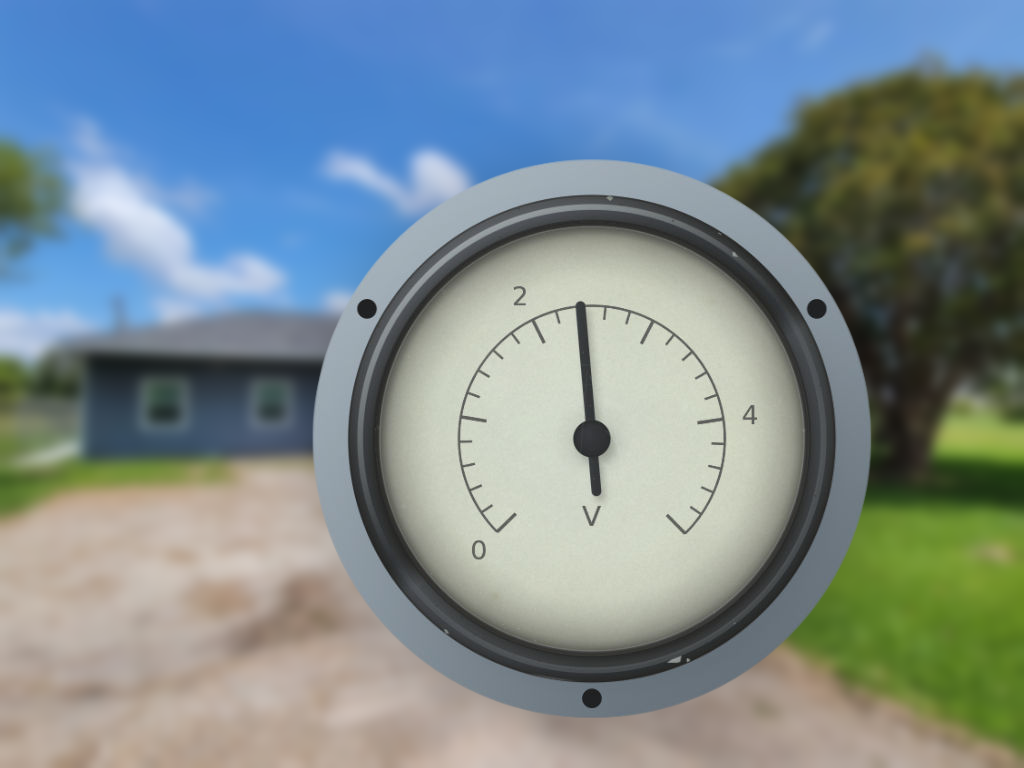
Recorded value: 2.4 (V)
